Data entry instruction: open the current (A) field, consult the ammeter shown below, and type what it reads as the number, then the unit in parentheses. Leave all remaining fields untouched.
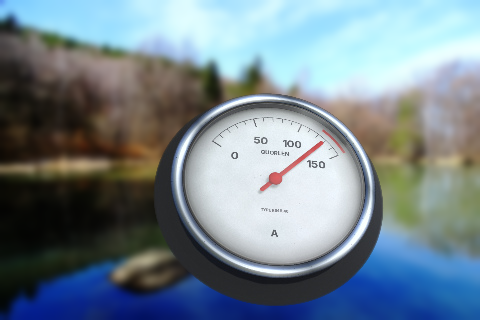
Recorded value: 130 (A)
